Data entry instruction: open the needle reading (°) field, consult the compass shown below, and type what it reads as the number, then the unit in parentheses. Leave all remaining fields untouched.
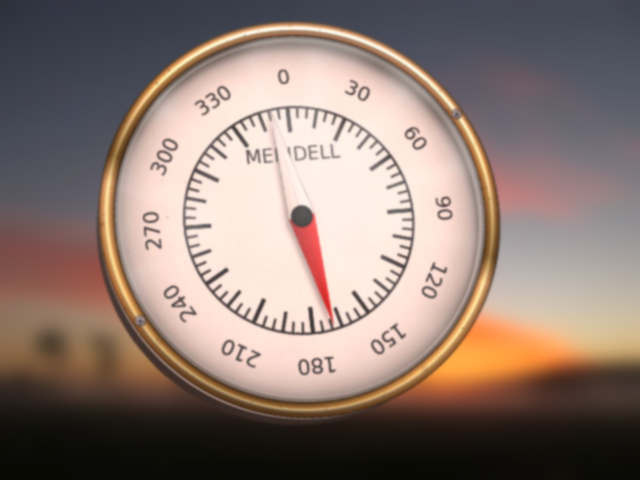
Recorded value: 170 (°)
